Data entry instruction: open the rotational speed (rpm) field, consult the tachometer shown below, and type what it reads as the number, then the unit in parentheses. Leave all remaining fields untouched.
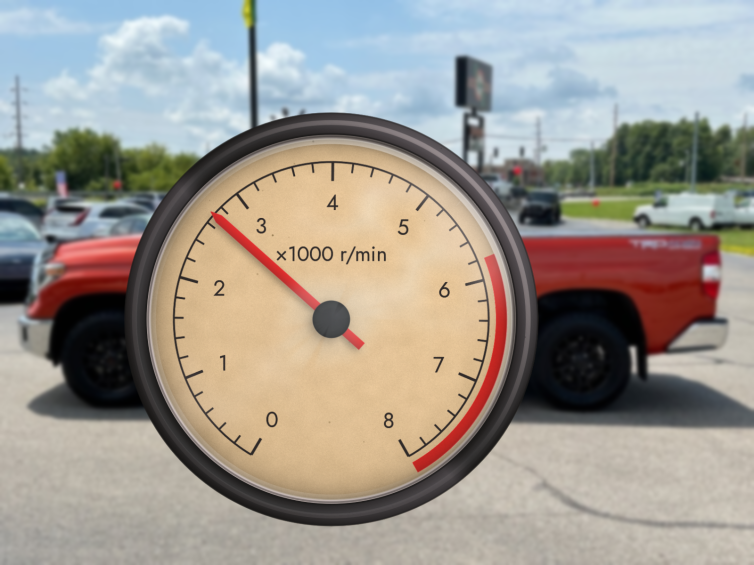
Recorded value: 2700 (rpm)
